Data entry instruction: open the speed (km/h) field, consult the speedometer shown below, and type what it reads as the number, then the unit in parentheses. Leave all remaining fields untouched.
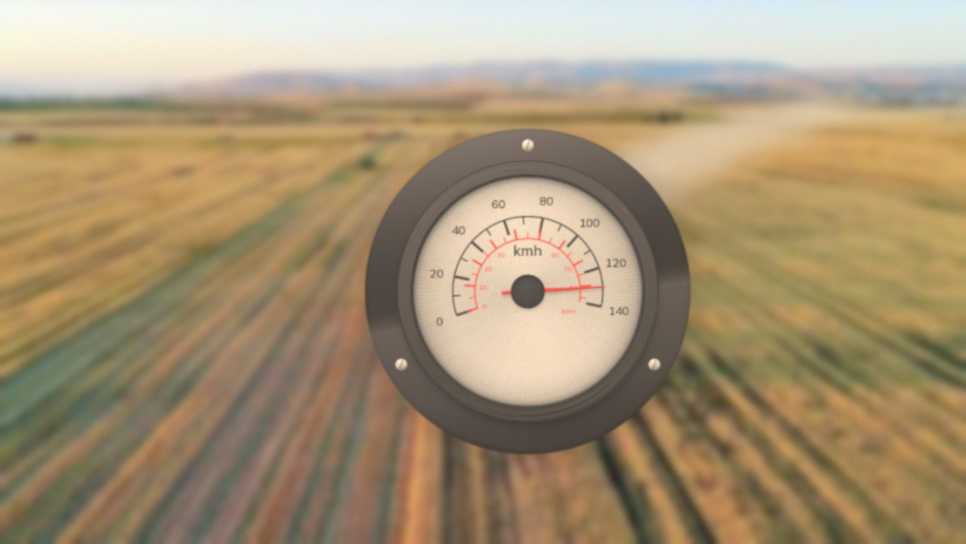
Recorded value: 130 (km/h)
